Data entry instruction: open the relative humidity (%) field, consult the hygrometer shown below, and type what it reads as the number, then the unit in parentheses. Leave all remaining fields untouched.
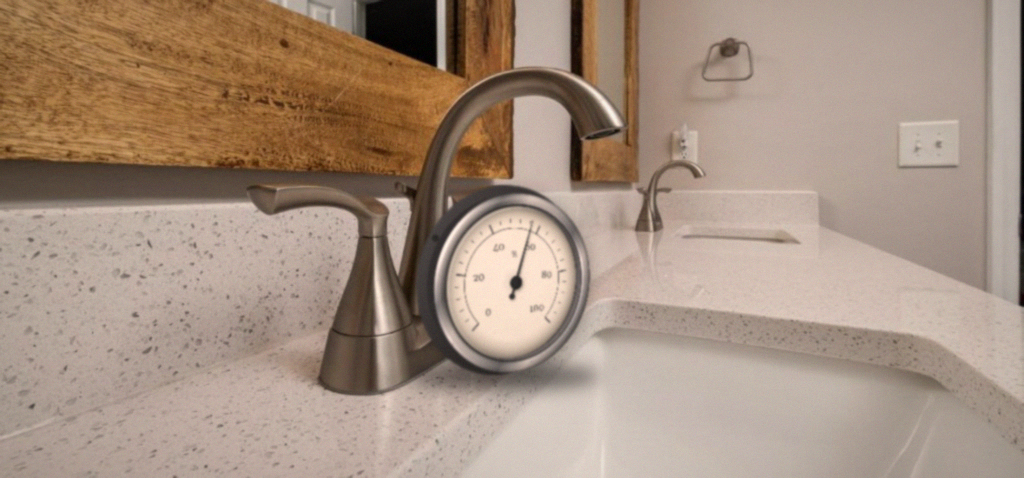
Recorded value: 56 (%)
